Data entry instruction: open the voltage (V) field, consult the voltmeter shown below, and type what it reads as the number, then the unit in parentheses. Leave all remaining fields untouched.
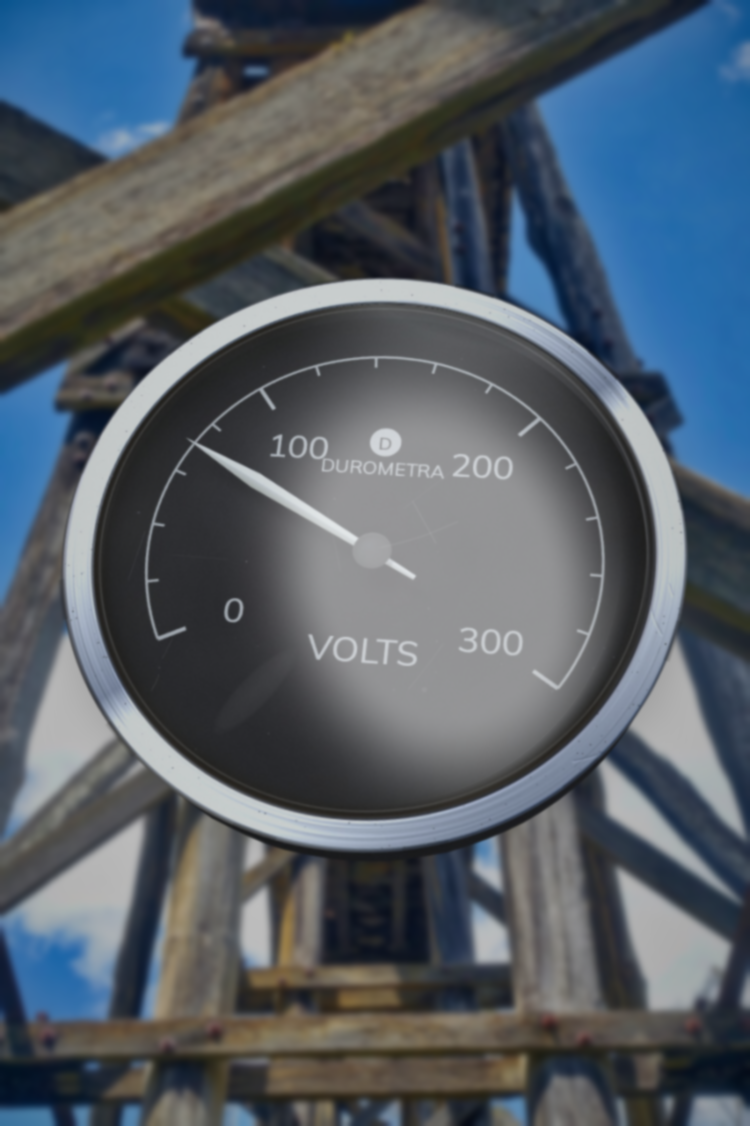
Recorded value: 70 (V)
